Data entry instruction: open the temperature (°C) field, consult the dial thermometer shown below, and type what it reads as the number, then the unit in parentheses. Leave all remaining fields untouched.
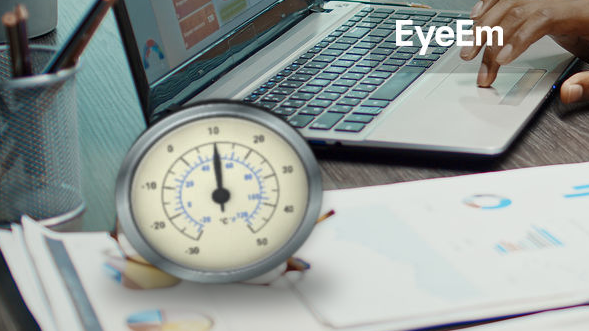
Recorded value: 10 (°C)
